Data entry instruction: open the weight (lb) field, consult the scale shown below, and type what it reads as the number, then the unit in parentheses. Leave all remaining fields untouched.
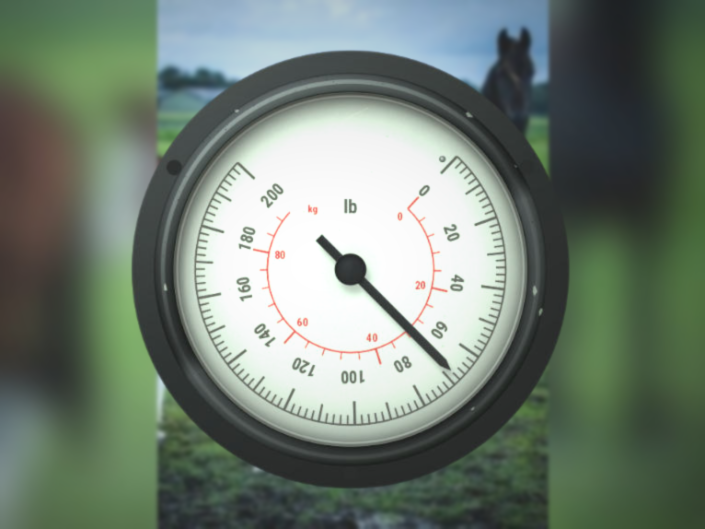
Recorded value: 68 (lb)
